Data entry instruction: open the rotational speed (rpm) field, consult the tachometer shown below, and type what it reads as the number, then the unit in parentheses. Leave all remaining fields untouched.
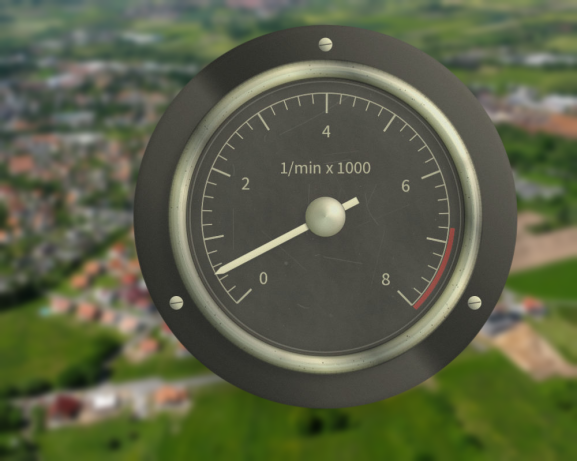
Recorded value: 500 (rpm)
